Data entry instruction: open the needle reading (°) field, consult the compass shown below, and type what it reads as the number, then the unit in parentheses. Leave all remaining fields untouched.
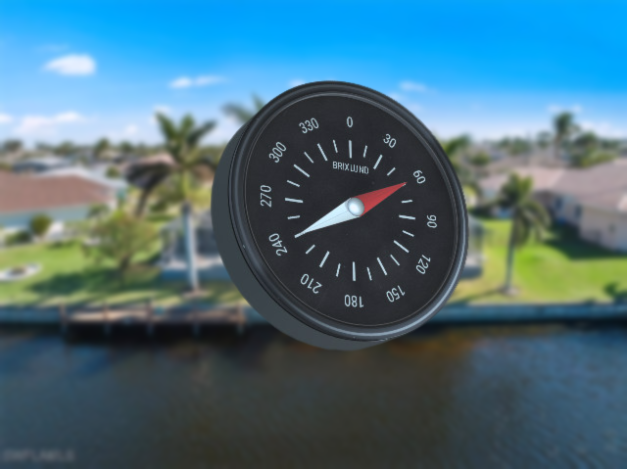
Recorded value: 60 (°)
